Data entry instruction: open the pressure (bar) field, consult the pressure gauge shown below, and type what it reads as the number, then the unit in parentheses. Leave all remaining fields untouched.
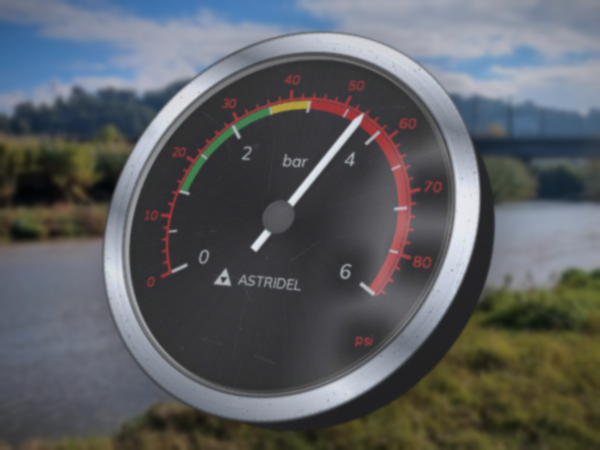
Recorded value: 3.75 (bar)
